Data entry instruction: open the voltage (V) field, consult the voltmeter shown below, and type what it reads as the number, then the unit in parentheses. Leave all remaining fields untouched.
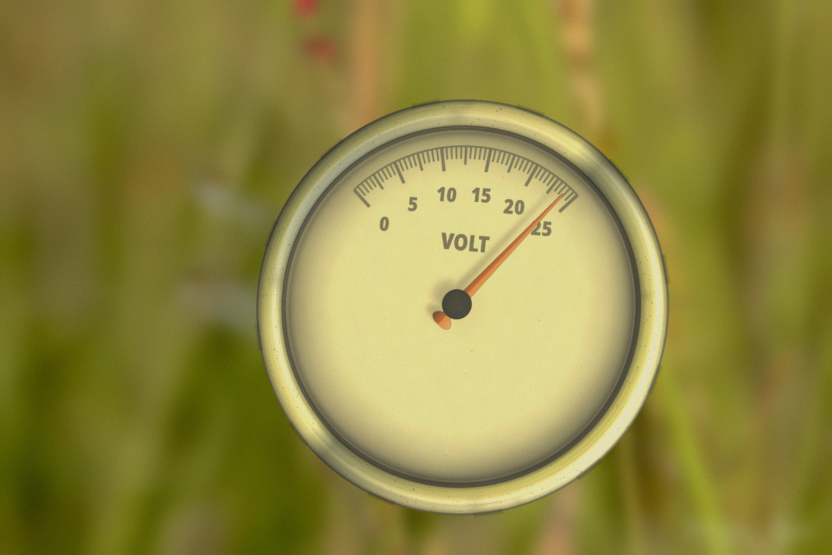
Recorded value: 24 (V)
